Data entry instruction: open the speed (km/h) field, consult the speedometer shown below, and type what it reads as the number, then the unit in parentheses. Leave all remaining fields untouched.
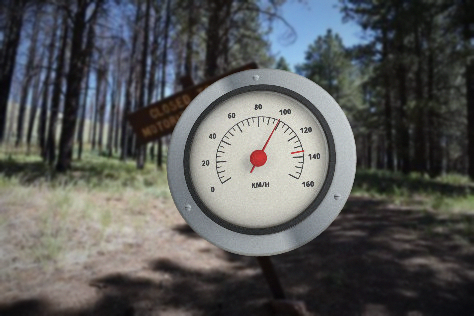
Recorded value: 100 (km/h)
